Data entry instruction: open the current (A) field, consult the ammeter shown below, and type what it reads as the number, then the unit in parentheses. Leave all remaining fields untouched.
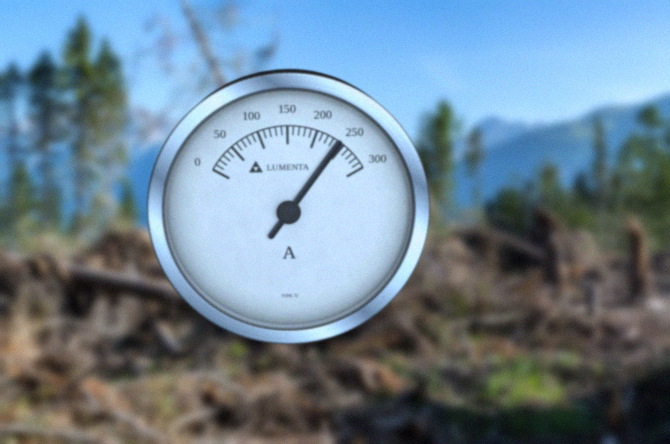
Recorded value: 240 (A)
